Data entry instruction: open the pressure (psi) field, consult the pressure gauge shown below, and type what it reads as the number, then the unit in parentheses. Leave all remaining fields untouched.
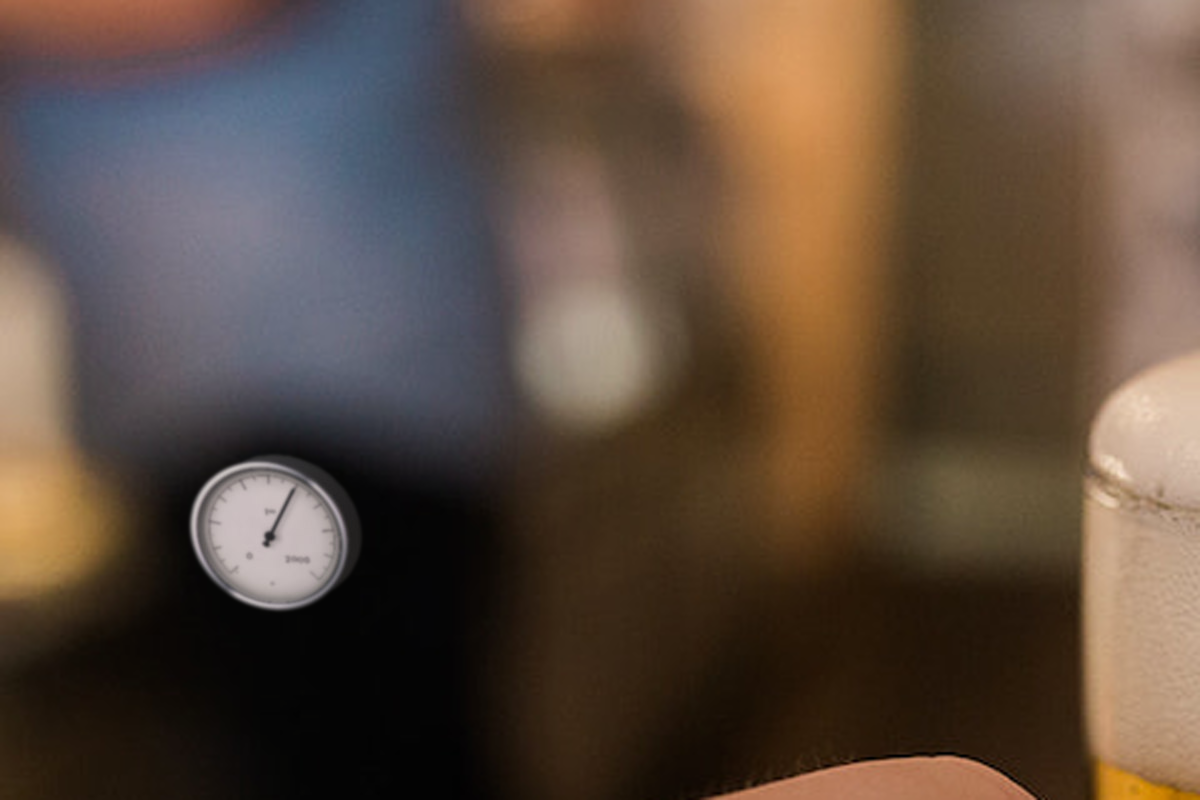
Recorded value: 1200 (psi)
